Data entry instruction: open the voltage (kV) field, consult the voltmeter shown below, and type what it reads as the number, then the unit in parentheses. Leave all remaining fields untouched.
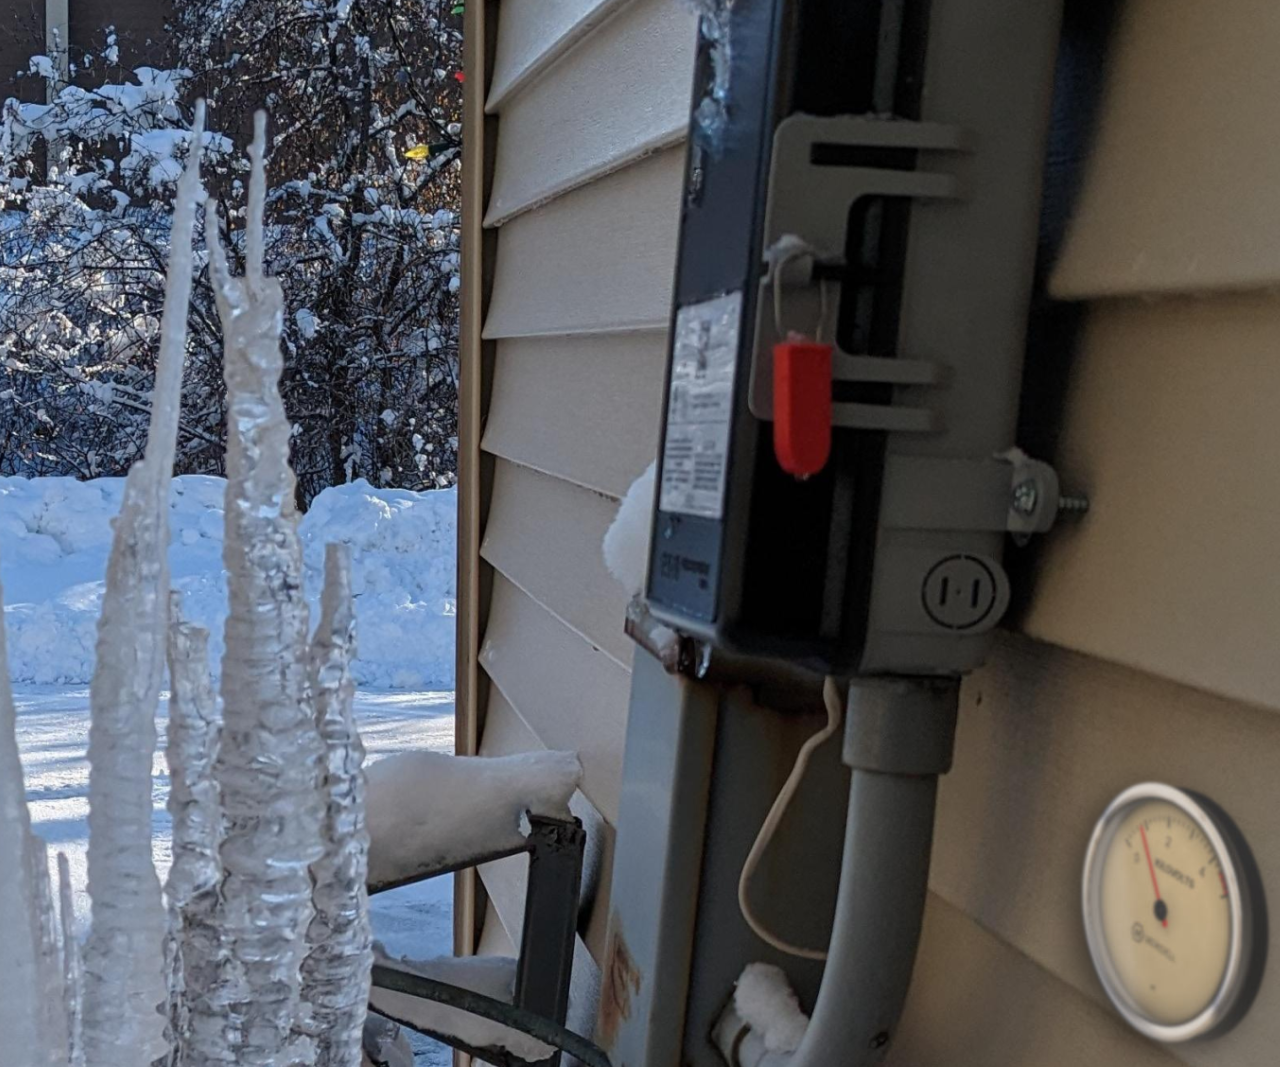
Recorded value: 1 (kV)
